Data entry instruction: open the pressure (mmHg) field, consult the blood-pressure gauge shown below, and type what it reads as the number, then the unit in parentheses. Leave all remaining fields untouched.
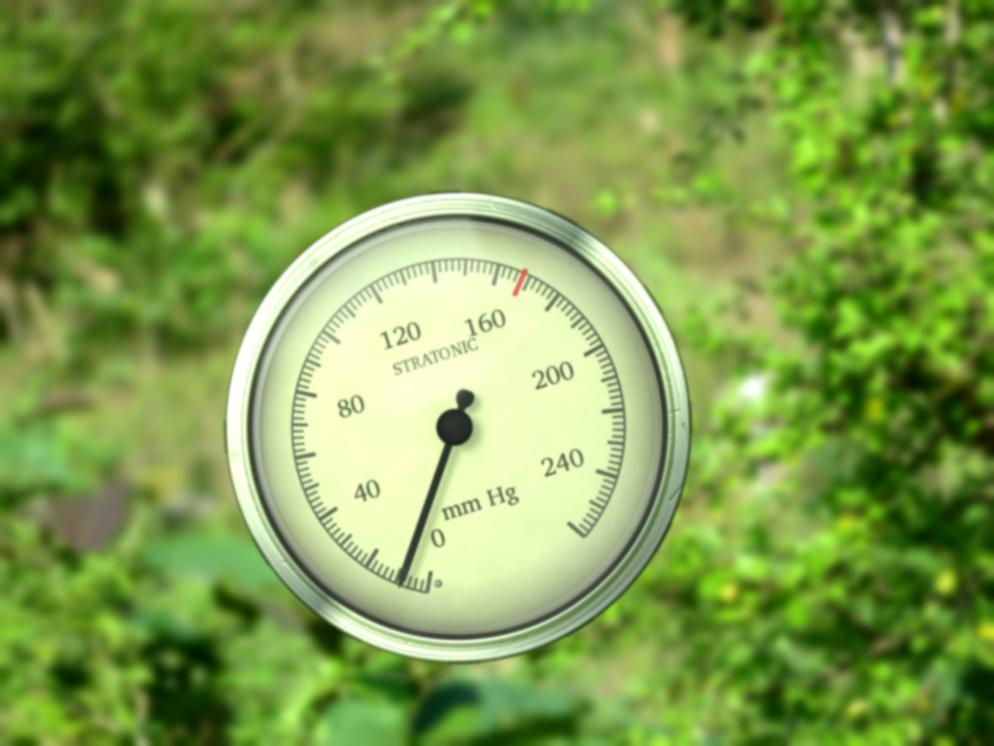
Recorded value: 8 (mmHg)
